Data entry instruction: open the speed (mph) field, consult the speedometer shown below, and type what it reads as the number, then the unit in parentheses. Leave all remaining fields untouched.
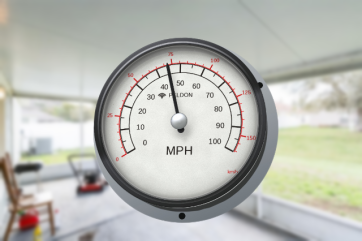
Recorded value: 45 (mph)
